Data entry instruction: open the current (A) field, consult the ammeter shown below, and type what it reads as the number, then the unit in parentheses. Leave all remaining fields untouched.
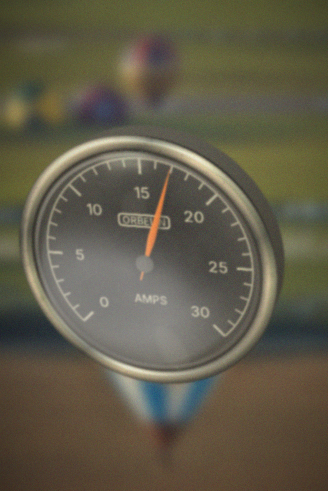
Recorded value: 17 (A)
